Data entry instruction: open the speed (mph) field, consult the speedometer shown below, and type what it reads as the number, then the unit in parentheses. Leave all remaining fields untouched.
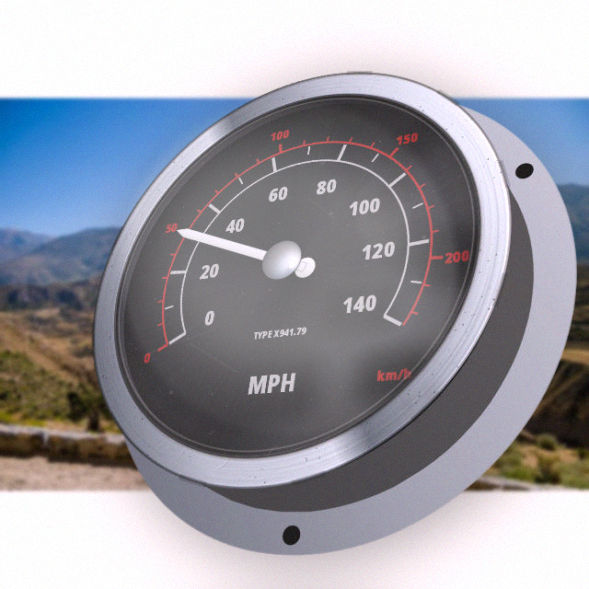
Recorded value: 30 (mph)
